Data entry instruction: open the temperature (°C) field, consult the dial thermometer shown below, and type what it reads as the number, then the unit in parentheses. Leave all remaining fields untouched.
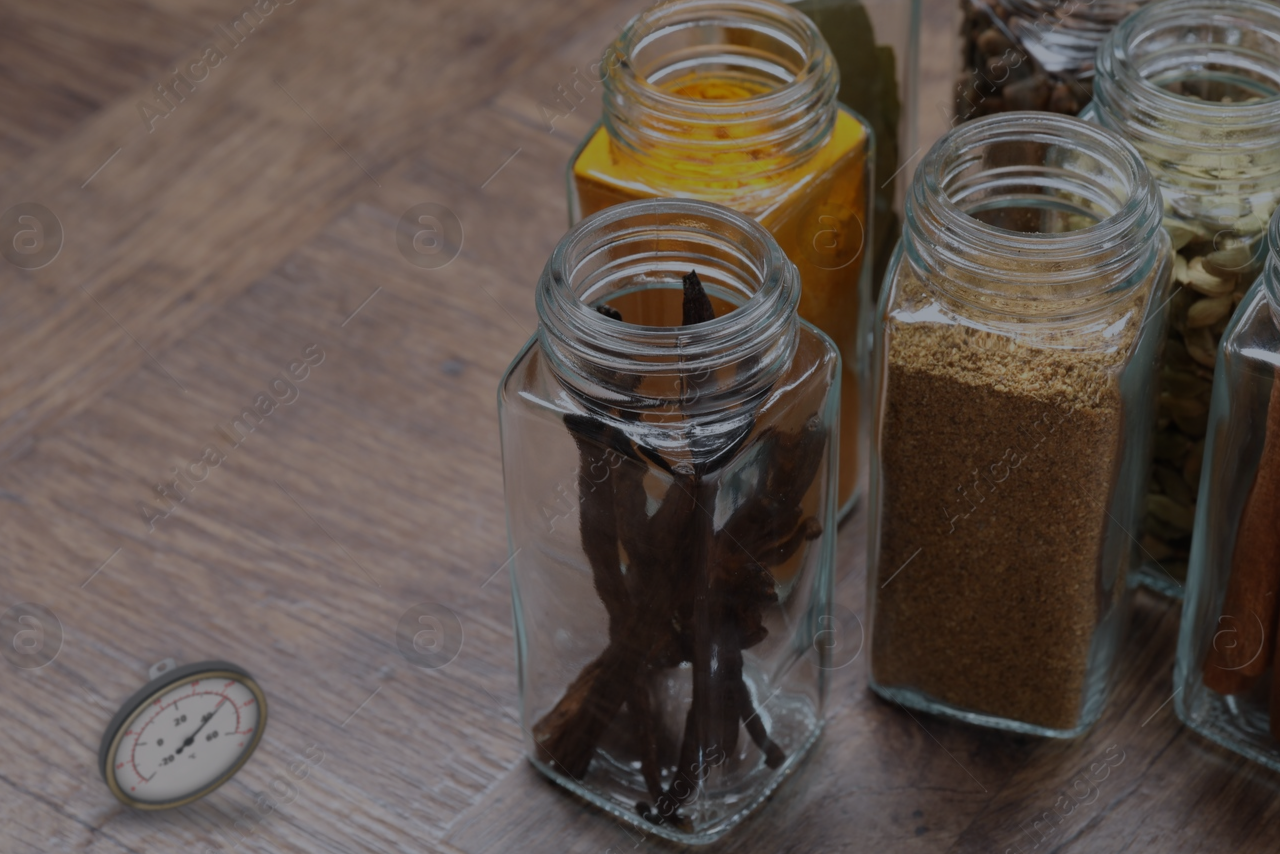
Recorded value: 40 (°C)
